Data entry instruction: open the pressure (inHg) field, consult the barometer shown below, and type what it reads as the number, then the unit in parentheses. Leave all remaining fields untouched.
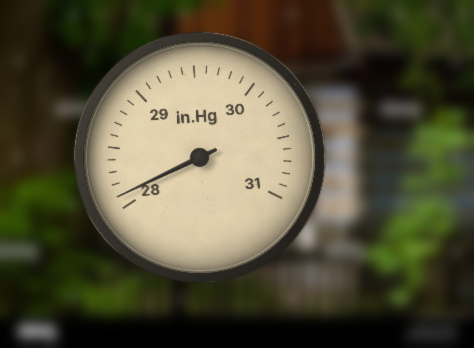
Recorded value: 28.1 (inHg)
